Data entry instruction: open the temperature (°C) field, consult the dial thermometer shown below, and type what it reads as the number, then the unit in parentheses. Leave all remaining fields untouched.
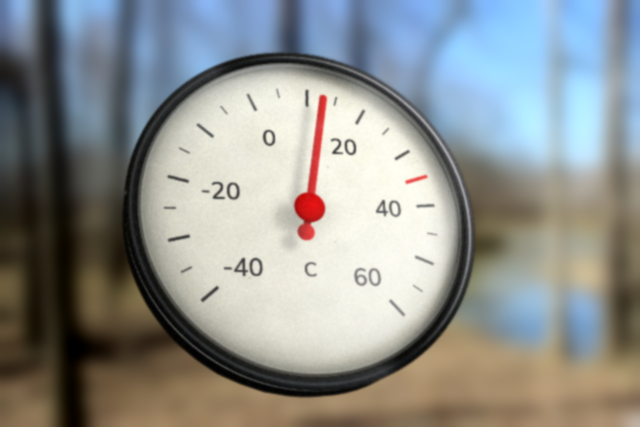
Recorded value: 12.5 (°C)
